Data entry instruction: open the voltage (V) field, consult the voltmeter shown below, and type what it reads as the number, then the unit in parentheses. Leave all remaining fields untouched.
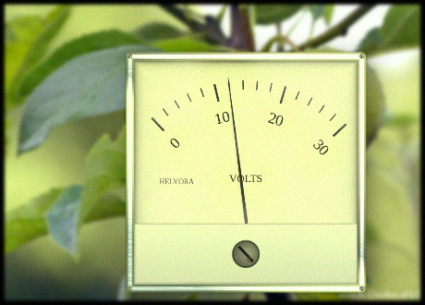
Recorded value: 12 (V)
